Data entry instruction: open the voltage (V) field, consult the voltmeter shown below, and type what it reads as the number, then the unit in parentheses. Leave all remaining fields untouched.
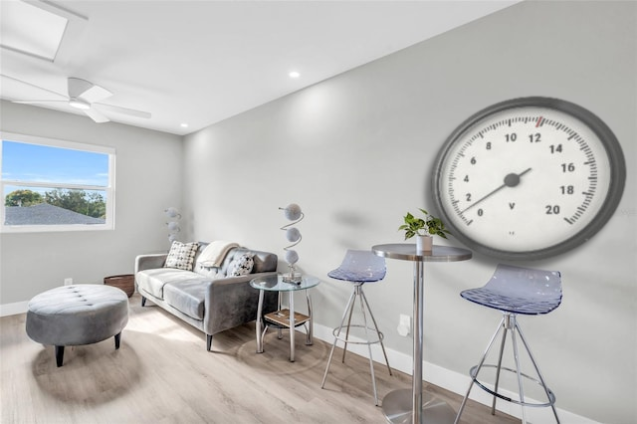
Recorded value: 1 (V)
